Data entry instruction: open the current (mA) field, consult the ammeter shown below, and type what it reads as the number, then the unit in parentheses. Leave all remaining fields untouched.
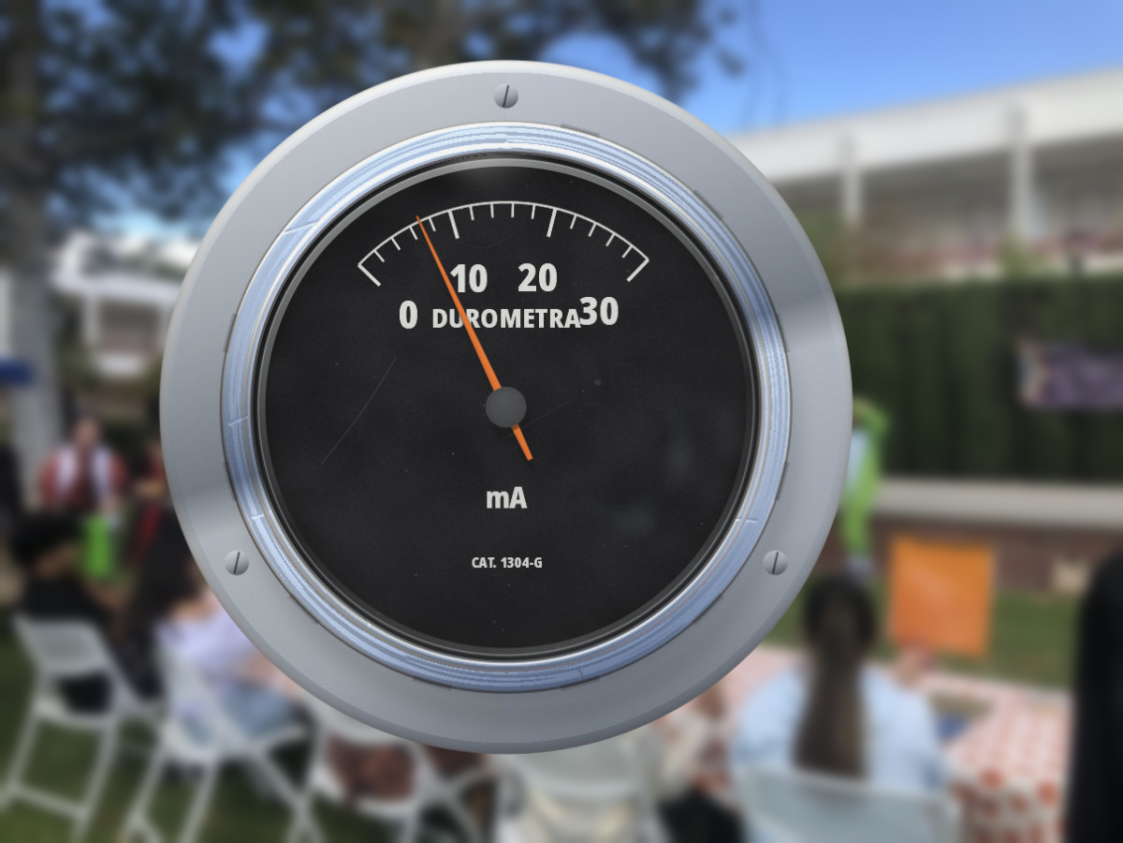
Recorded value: 7 (mA)
